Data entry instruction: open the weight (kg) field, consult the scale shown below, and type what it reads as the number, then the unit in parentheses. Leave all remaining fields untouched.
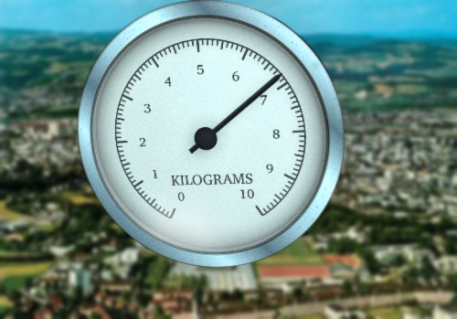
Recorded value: 6.8 (kg)
